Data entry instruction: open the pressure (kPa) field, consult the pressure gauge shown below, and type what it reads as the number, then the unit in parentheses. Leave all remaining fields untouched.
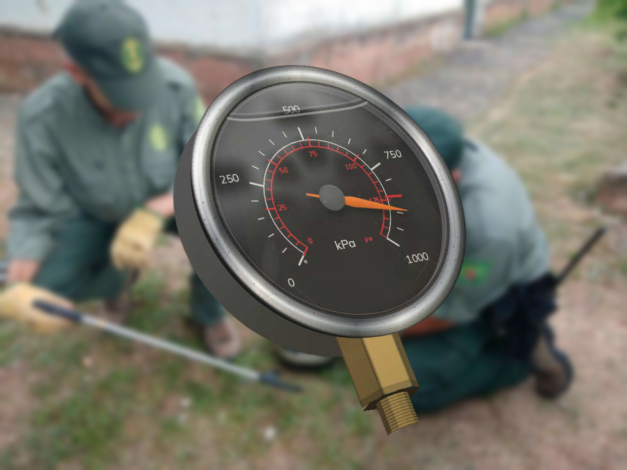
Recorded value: 900 (kPa)
